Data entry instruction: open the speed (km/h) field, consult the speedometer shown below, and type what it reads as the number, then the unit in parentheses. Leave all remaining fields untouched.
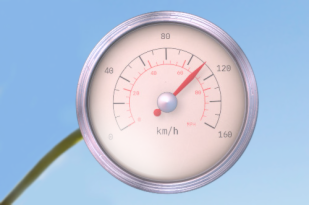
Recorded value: 110 (km/h)
